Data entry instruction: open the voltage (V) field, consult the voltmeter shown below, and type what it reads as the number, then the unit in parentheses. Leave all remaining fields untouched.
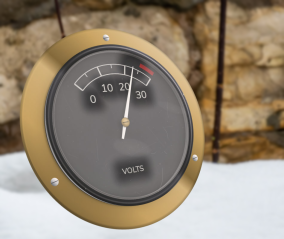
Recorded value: 22.5 (V)
